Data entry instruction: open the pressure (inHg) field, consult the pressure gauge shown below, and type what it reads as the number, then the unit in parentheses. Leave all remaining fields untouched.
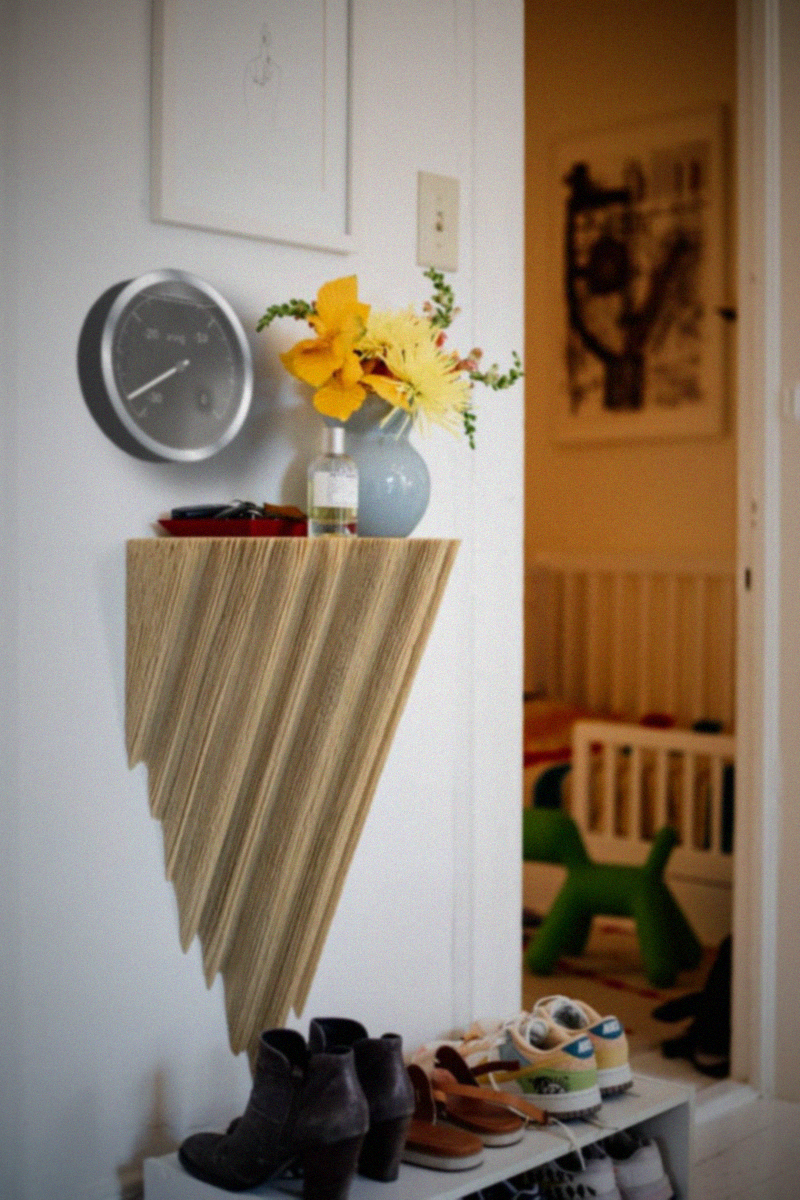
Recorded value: -28 (inHg)
